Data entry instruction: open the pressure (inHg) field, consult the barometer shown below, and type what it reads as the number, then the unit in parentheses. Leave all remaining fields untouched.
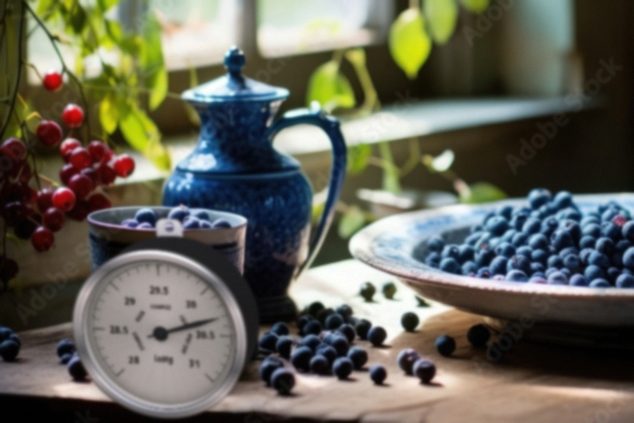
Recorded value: 30.3 (inHg)
